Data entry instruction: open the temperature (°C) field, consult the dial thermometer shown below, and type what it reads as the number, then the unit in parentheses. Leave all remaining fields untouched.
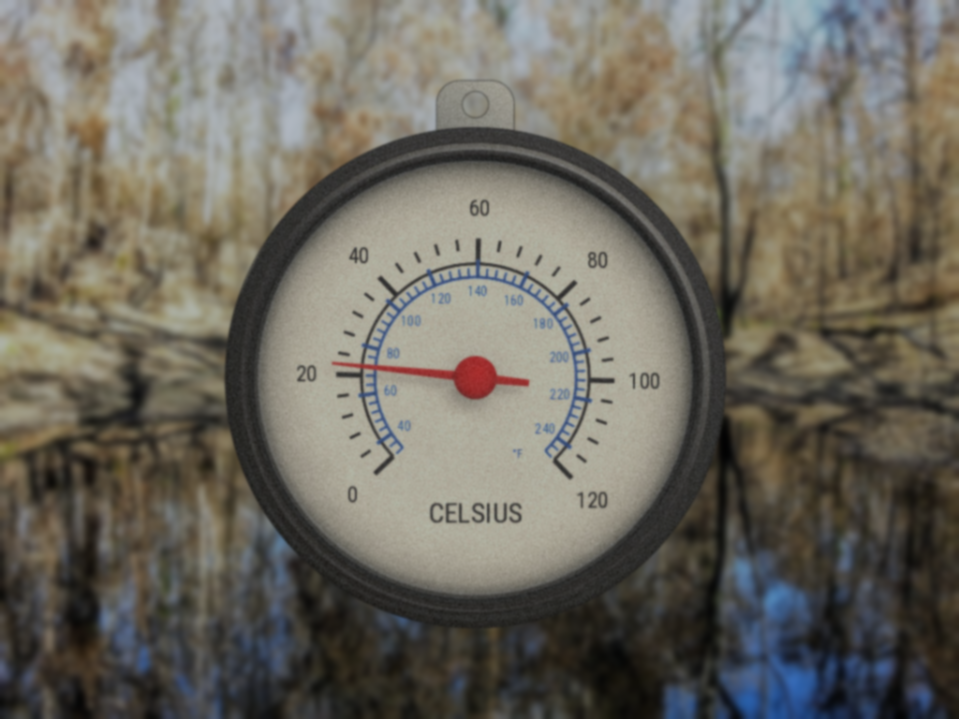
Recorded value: 22 (°C)
